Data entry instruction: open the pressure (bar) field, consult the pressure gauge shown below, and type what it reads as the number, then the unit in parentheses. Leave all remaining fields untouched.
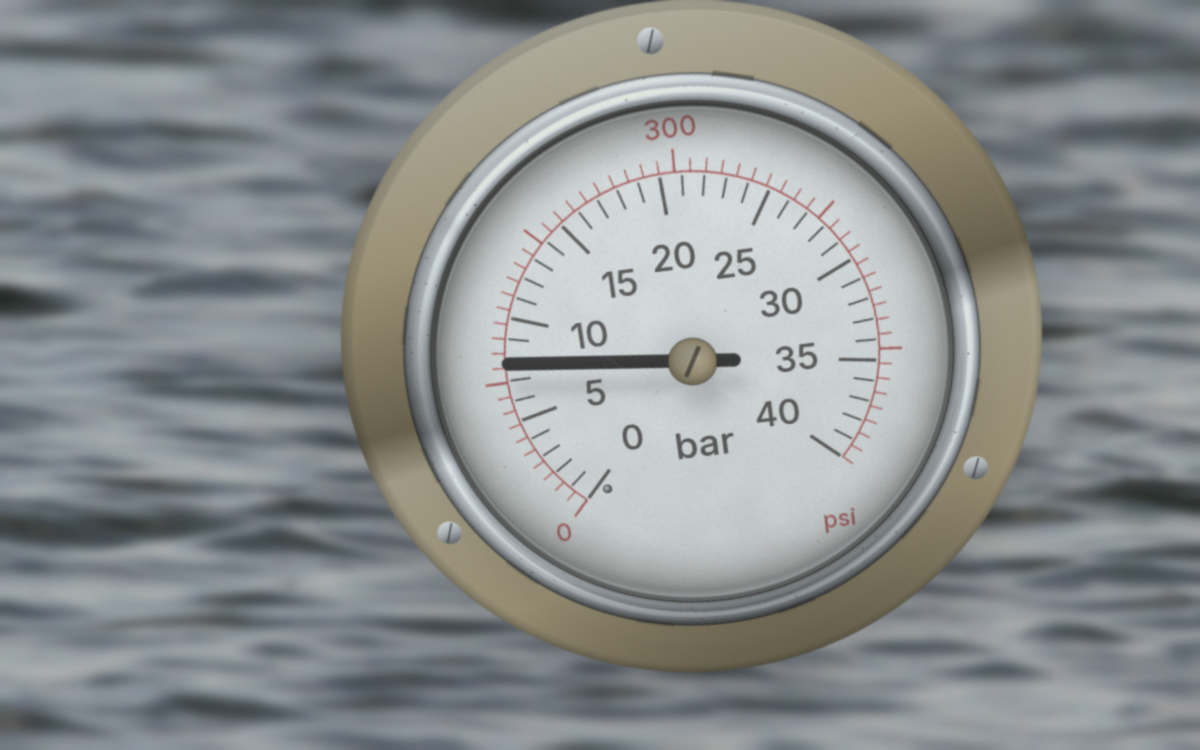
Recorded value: 8 (bar)
